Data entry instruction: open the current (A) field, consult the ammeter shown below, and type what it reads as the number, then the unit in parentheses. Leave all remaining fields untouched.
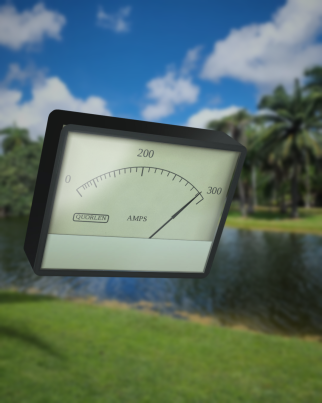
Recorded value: 290 (A)
